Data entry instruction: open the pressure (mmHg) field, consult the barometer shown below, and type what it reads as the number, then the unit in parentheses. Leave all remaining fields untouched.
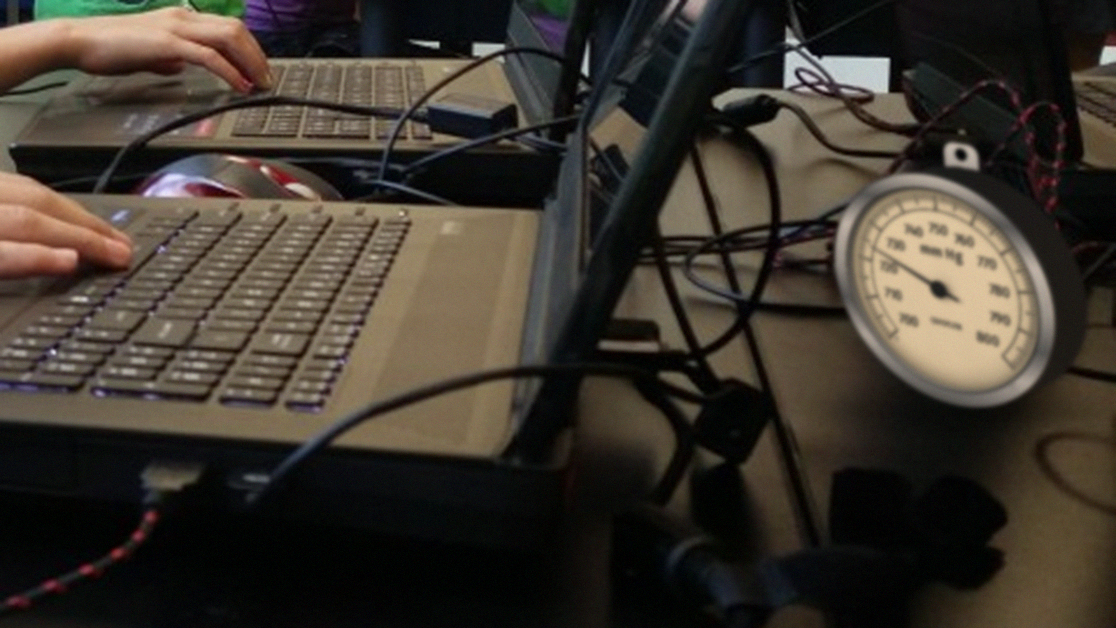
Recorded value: 725 (mmHg)
